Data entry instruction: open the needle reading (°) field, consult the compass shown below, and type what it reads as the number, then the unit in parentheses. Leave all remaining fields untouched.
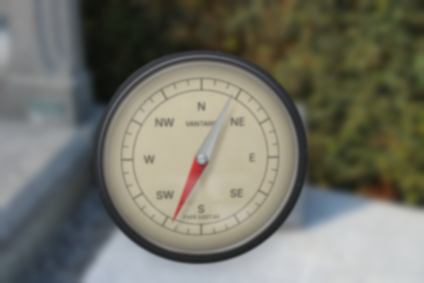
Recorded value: 205 (°)
